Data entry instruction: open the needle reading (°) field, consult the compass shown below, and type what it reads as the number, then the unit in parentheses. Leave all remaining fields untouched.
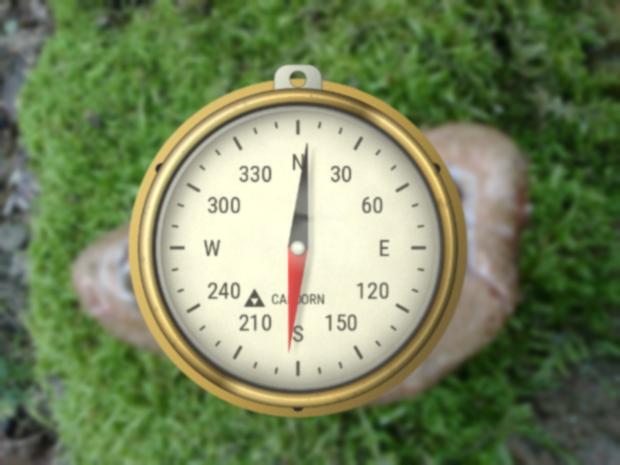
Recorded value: 185 (°)
